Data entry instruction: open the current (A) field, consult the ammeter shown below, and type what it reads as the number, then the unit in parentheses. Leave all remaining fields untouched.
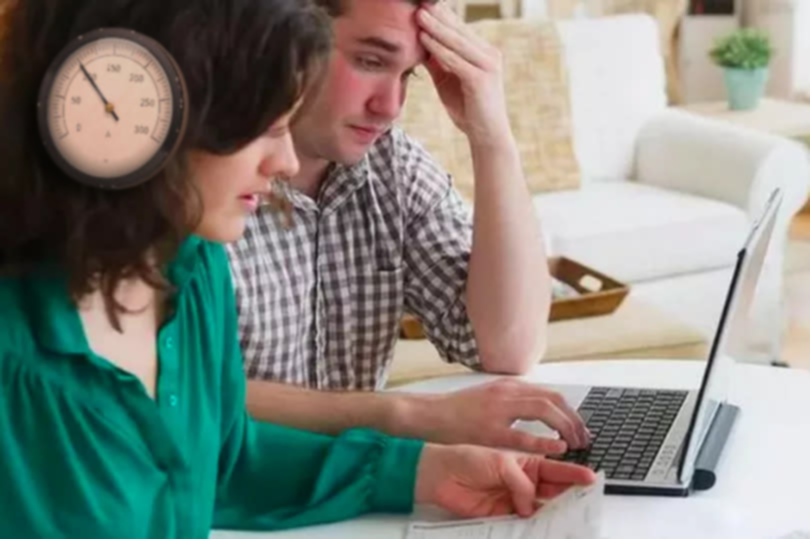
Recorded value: 100 (A)
